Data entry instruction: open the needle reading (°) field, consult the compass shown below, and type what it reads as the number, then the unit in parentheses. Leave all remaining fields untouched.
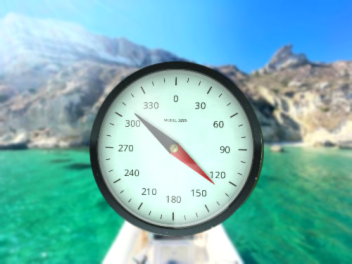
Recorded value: 130 (°)
